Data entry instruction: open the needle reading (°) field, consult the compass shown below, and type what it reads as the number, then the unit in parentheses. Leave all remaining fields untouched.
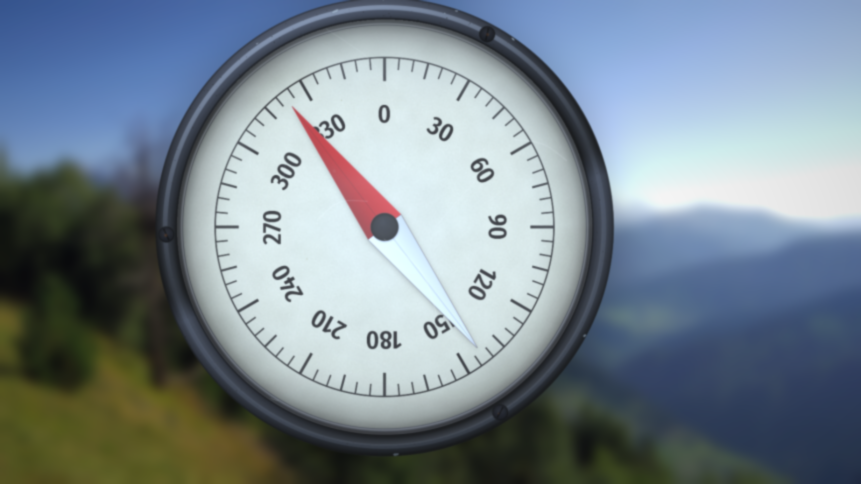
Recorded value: 322.5 (°)
